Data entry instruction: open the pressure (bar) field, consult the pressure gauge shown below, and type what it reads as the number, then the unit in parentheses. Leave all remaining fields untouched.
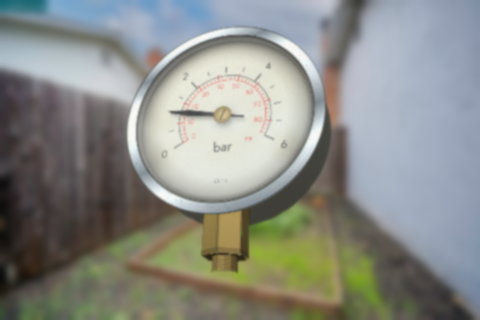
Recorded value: 1 (bar)
